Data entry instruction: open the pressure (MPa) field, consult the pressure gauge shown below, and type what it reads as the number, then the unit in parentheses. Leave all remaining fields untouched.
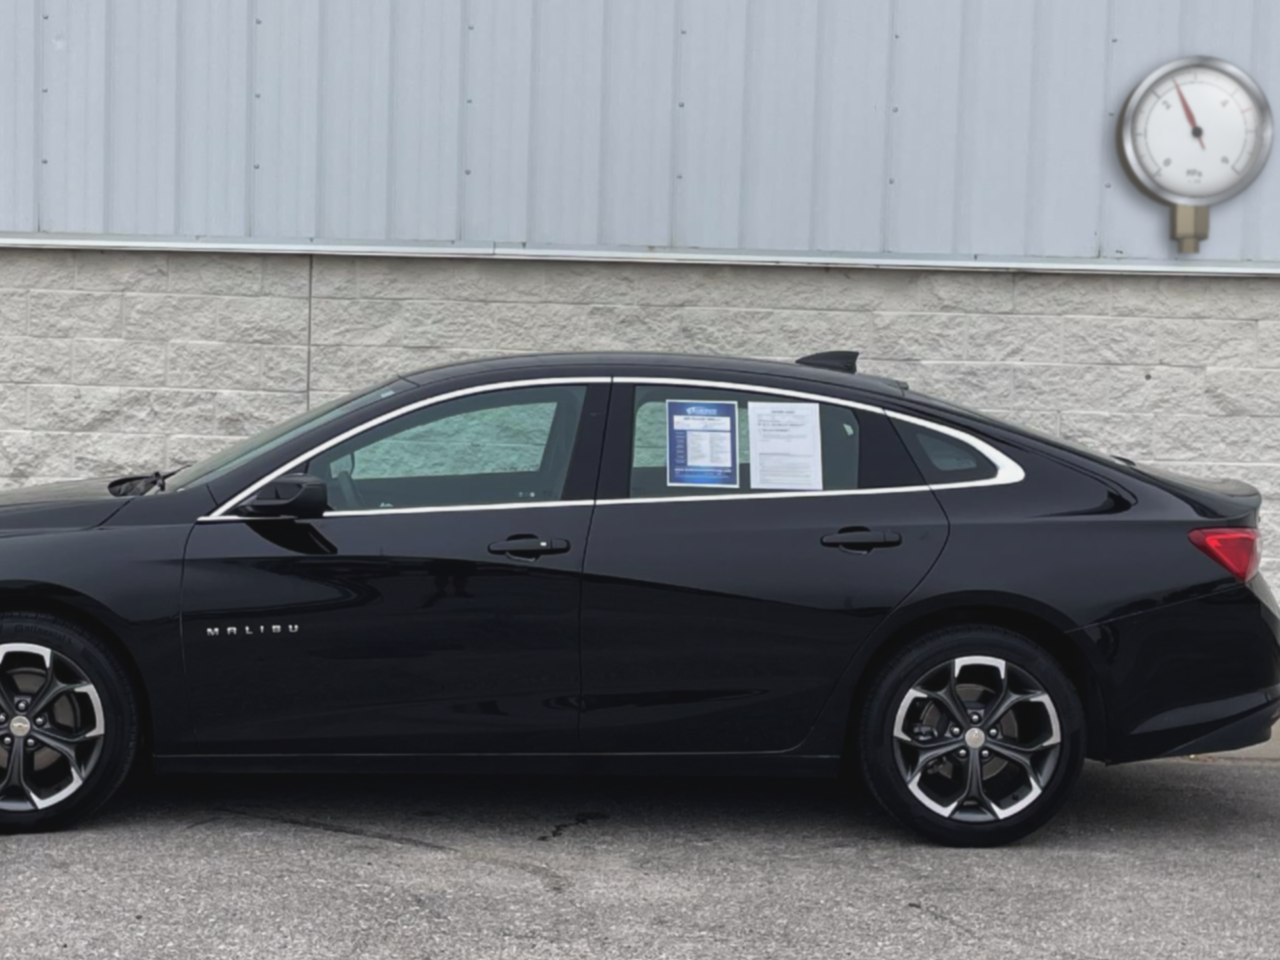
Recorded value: 2.5 (MPa)
